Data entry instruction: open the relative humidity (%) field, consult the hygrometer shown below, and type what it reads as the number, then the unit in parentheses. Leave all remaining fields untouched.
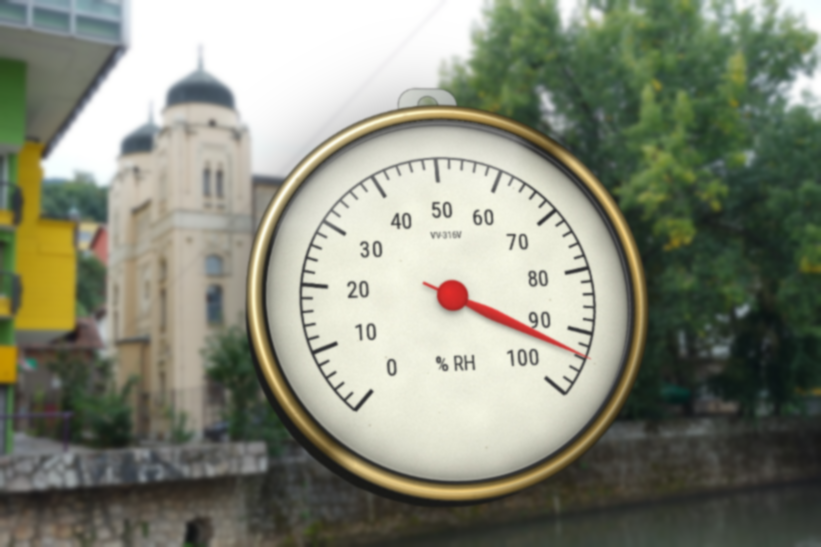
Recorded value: 94 (%)
